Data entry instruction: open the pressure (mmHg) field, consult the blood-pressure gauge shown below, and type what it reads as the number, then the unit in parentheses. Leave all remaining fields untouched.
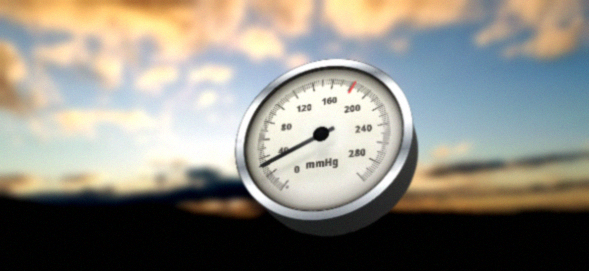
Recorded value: 30 (mmHg)
